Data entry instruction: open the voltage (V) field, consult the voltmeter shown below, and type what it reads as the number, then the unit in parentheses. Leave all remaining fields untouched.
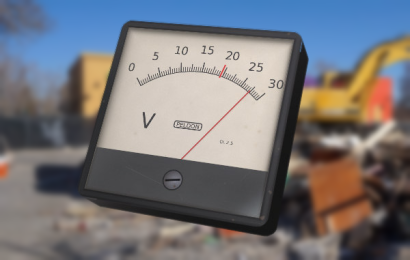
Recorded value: 27.5 (V)
